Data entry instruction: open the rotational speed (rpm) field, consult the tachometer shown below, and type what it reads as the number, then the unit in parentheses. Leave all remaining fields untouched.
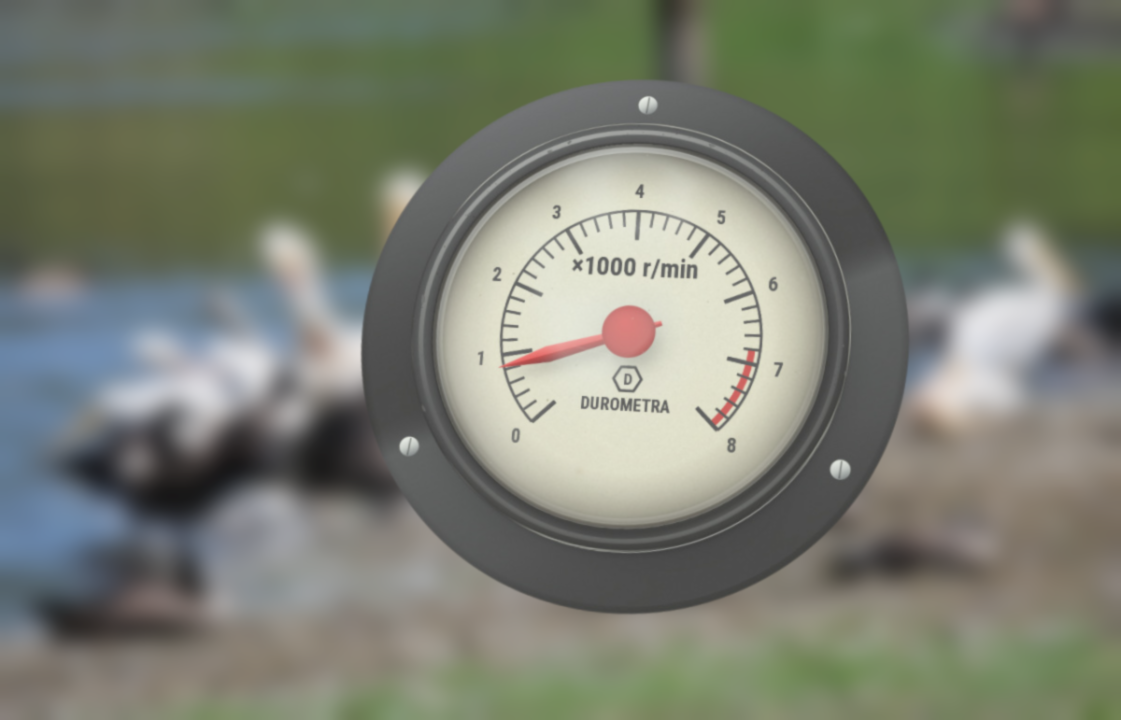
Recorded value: 800 (rpm)
